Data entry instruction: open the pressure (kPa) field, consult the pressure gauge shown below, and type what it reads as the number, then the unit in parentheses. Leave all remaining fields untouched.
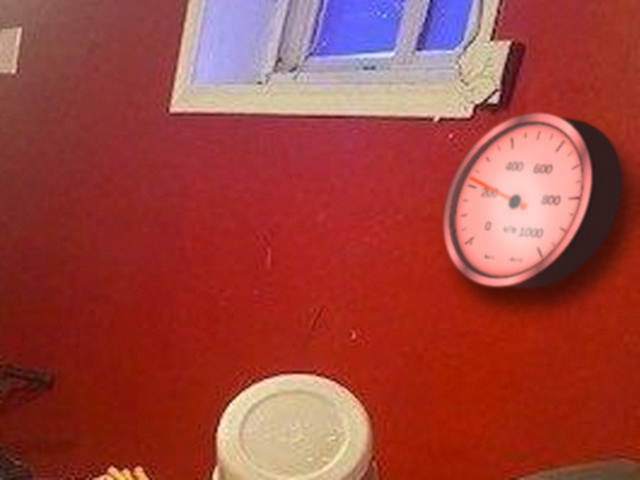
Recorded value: 225 (kPa)
